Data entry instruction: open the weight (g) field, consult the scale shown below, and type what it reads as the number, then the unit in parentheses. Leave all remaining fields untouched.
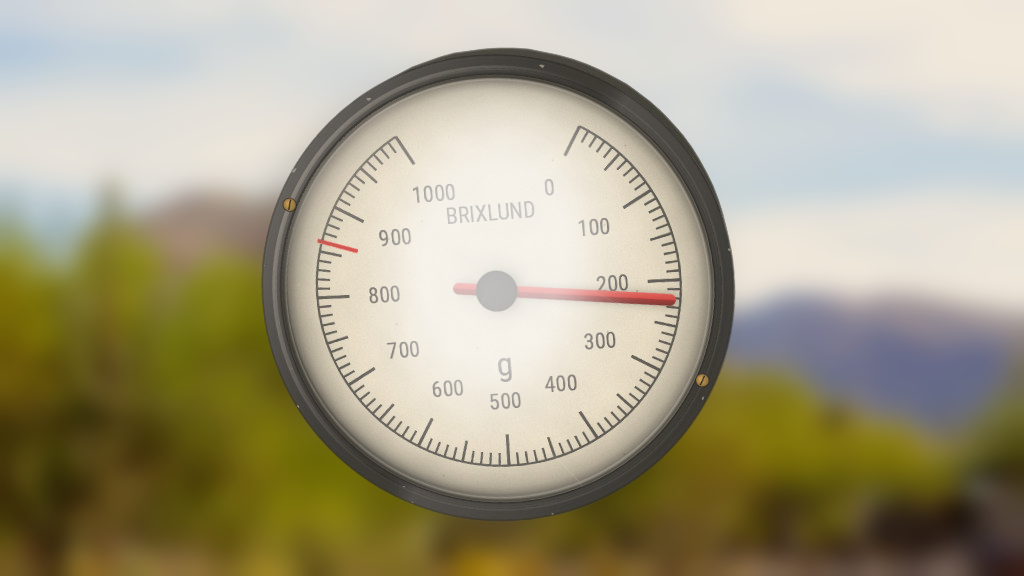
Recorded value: 220 (g)
